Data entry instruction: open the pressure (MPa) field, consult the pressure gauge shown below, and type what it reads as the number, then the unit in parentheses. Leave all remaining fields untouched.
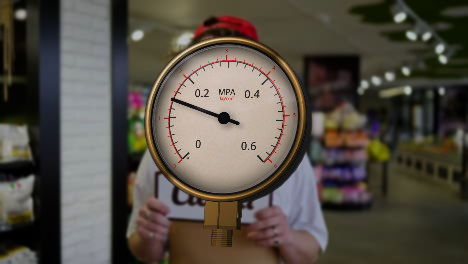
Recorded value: 0.14 (MPa)
